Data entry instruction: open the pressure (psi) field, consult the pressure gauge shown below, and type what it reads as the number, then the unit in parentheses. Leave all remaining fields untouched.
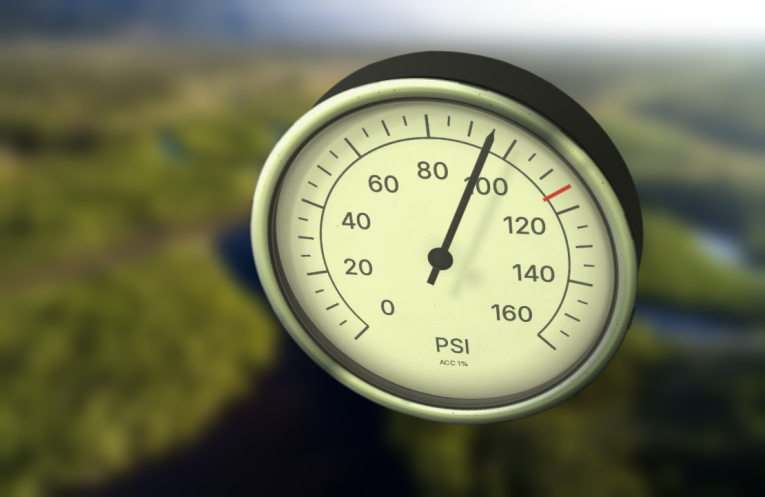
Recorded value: 95 (psi)
